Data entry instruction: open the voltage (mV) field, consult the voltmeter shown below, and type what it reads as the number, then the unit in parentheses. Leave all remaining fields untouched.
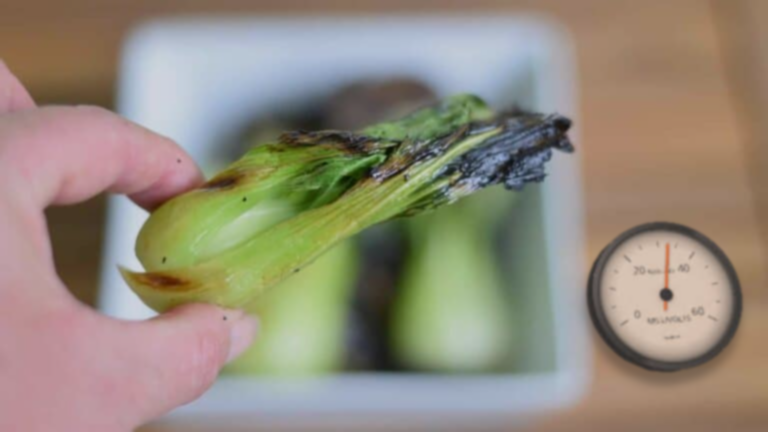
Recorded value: 32.5 (mV)
